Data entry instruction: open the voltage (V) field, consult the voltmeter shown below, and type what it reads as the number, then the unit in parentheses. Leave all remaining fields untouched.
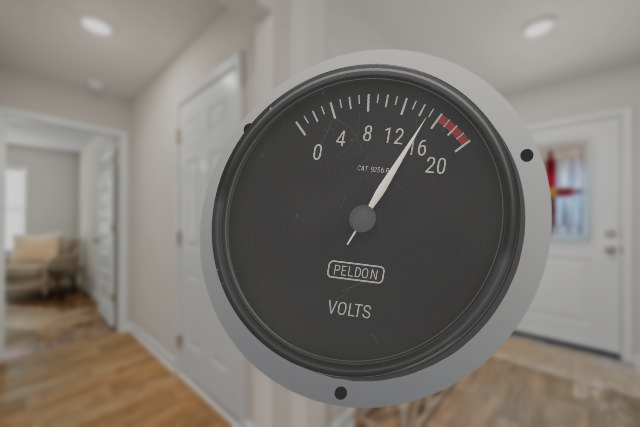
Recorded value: 15 (V)
